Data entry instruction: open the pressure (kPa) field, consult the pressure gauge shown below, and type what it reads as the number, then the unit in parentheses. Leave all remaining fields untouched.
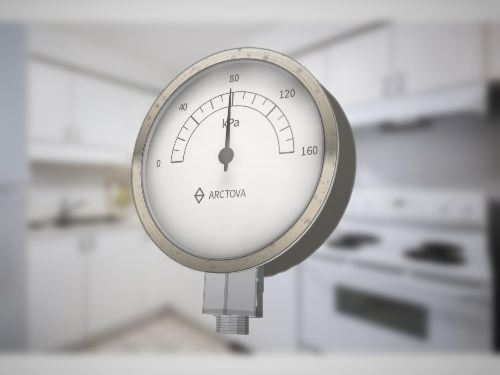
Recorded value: 80 (kPa)
